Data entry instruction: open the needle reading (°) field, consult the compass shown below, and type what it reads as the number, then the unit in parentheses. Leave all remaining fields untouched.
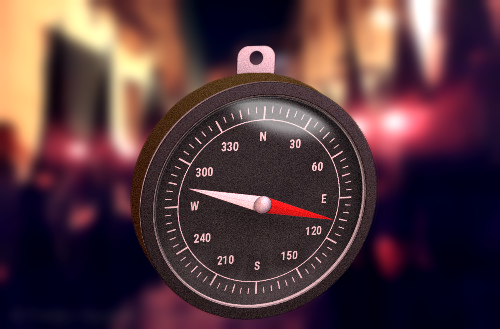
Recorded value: 105 (°)
